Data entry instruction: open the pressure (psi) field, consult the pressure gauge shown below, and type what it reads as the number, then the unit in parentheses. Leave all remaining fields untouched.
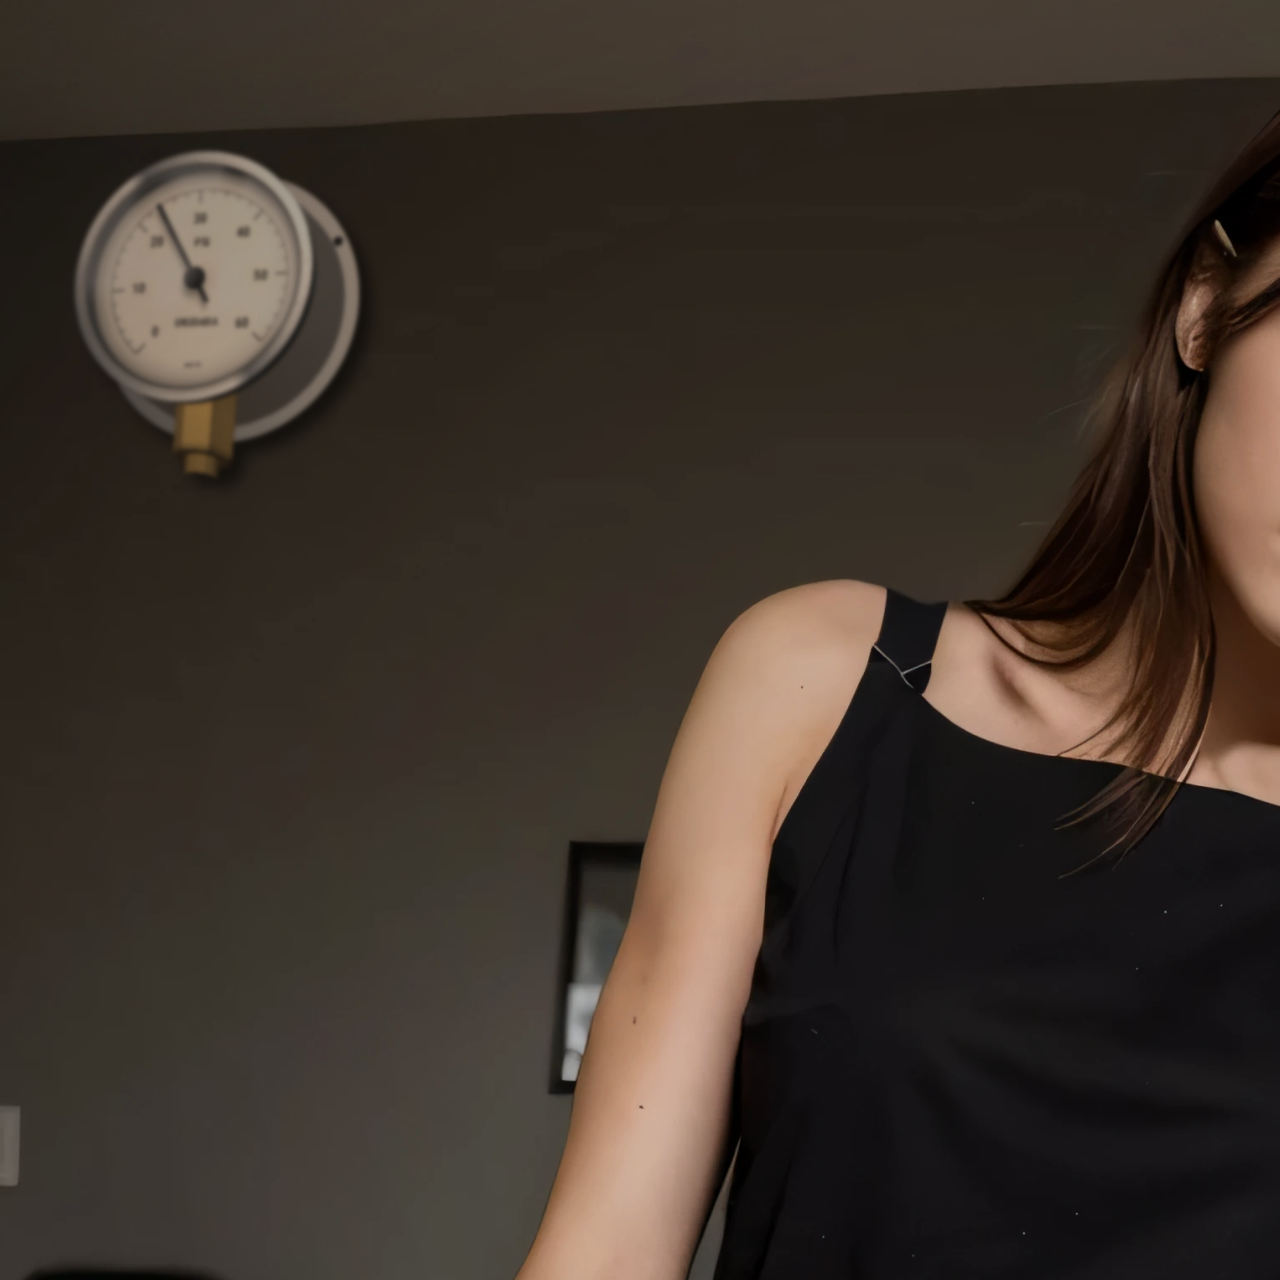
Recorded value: 24 (psi)
